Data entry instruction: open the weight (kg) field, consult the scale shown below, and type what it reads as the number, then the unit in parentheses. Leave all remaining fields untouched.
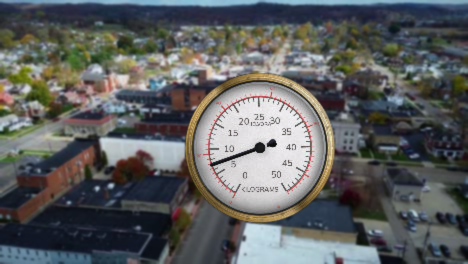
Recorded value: 7 (kg)
